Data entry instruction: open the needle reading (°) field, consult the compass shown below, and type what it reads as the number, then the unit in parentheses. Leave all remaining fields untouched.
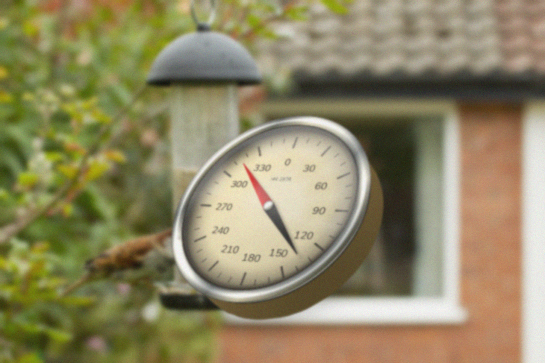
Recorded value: 315 (°)
